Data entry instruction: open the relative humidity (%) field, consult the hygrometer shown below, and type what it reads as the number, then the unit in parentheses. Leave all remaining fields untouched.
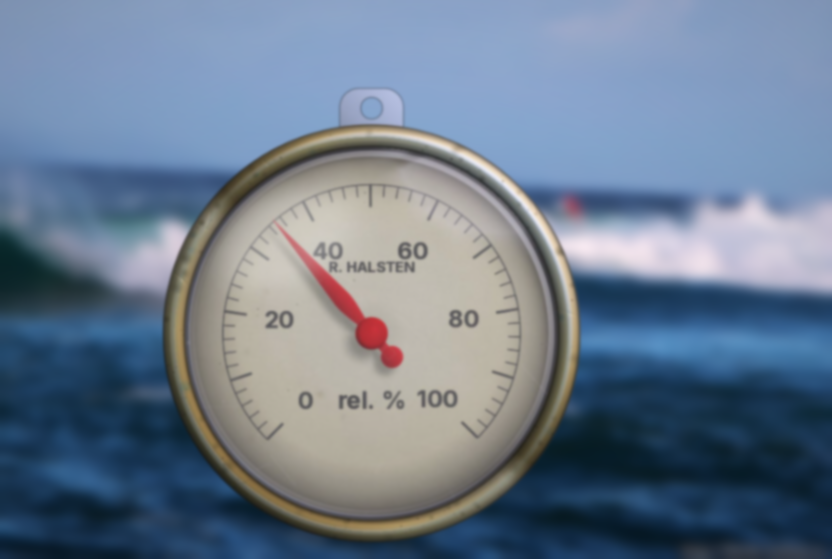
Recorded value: 35 (%)
